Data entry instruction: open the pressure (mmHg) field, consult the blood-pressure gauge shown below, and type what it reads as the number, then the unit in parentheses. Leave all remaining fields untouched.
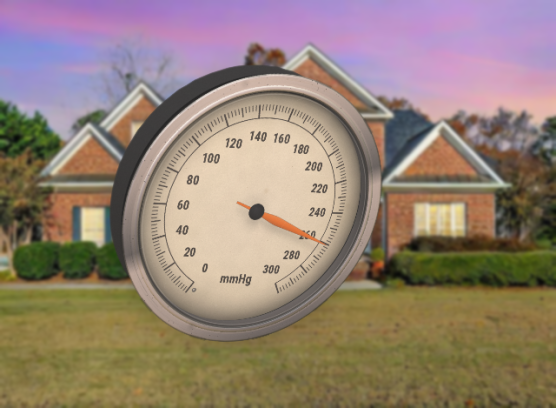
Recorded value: 260 (mmHg)
